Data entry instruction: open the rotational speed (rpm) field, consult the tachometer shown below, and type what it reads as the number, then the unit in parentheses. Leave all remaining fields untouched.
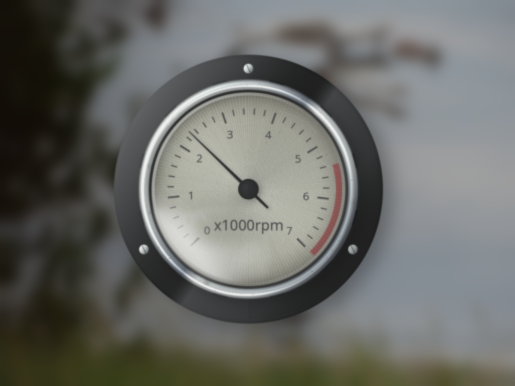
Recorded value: 2300 (rpm)
